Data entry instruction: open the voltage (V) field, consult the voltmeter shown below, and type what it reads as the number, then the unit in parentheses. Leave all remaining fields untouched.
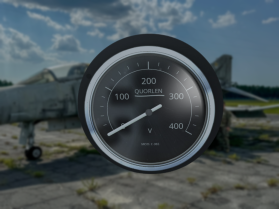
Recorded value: 0 (V)
